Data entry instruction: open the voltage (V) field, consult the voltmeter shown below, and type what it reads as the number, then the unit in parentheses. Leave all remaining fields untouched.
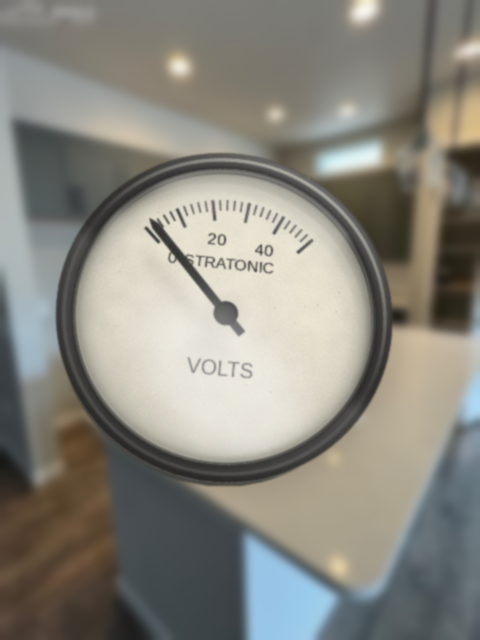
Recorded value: 2 (V)
